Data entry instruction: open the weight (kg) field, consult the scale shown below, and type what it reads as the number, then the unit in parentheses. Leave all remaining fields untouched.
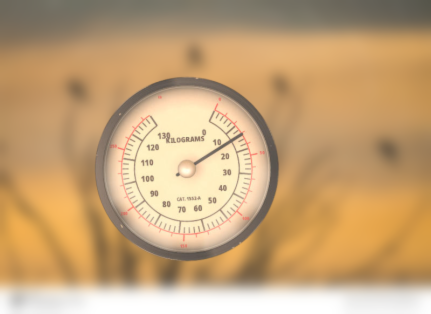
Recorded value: 14 (kg)
